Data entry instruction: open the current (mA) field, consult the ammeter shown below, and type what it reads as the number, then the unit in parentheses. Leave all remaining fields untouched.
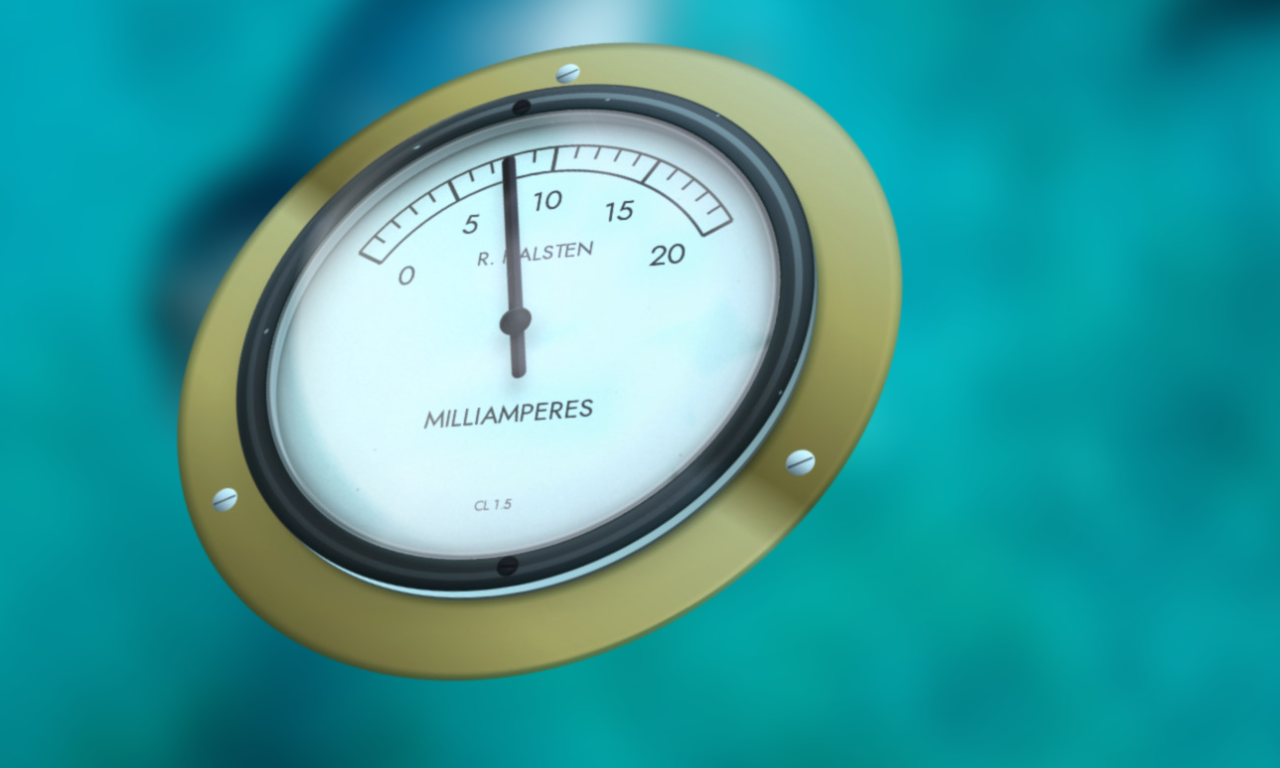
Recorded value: 8 (mA)
